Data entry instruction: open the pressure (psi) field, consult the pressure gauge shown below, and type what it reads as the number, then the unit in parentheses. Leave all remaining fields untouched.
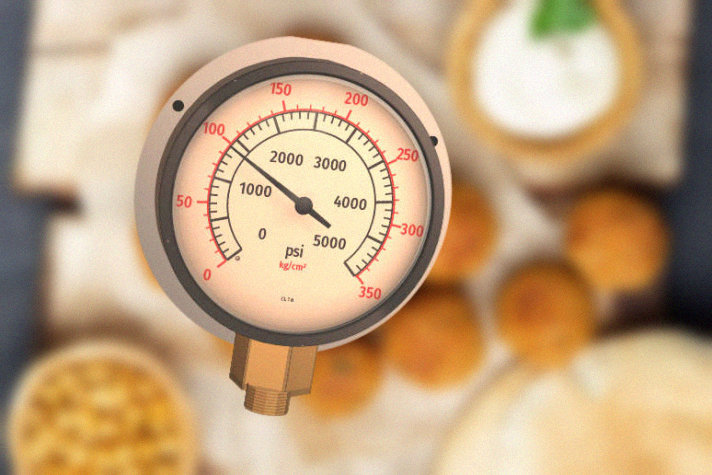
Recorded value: 1400 (psi)
